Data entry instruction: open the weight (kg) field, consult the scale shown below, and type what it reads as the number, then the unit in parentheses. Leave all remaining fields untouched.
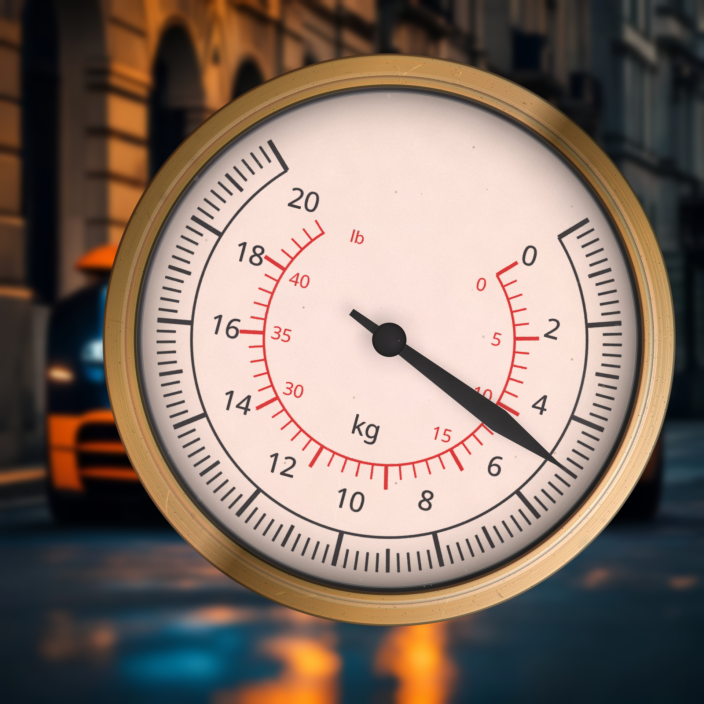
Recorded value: 5 (kg)
